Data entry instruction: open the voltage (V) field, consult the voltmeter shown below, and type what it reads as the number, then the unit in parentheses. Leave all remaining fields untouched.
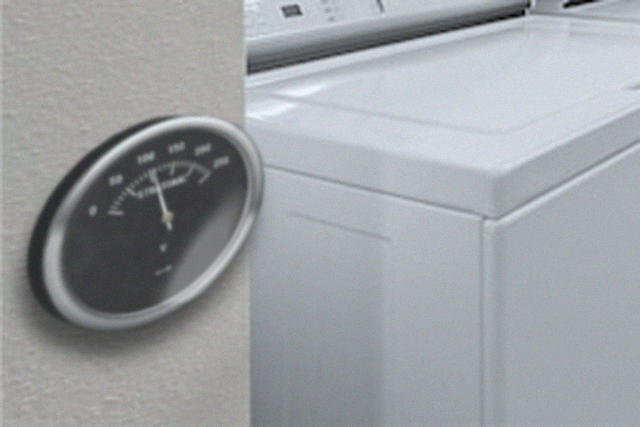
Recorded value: 100 (V)
